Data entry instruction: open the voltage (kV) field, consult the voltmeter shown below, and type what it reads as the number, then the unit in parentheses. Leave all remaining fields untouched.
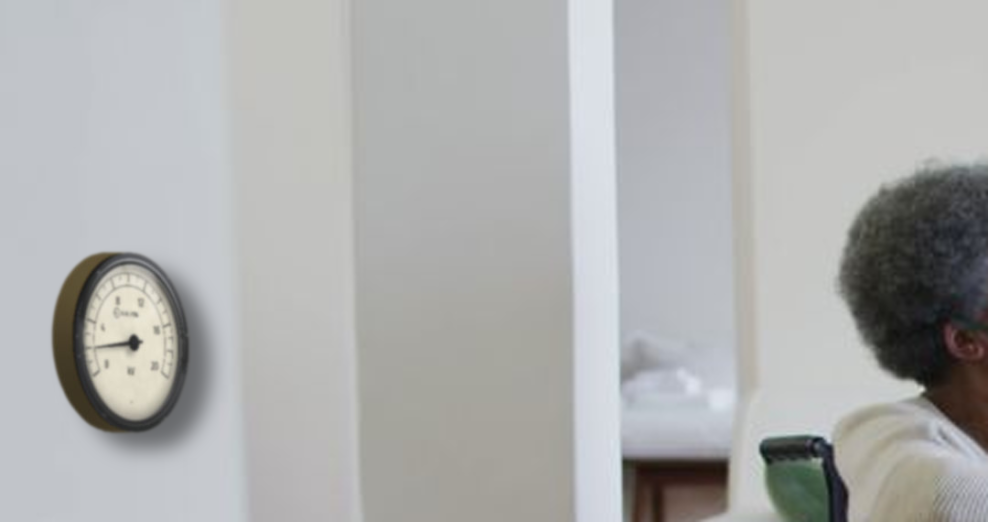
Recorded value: 2 (kV)
